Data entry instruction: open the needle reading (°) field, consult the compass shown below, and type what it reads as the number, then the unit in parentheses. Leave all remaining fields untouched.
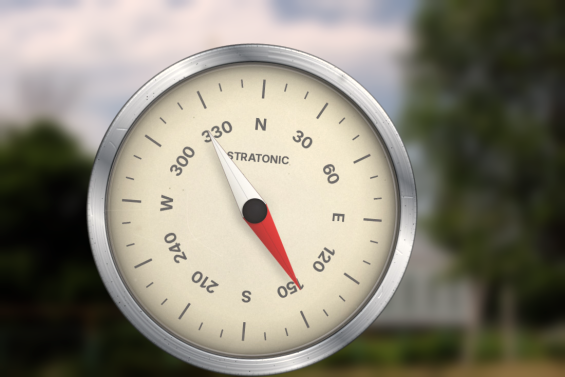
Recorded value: 145 (°)
